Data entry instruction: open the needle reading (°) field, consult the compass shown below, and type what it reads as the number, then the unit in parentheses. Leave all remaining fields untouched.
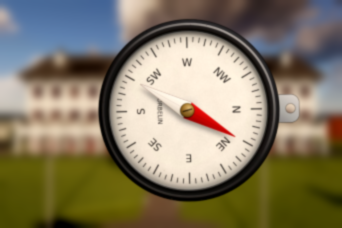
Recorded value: 30 (°)
